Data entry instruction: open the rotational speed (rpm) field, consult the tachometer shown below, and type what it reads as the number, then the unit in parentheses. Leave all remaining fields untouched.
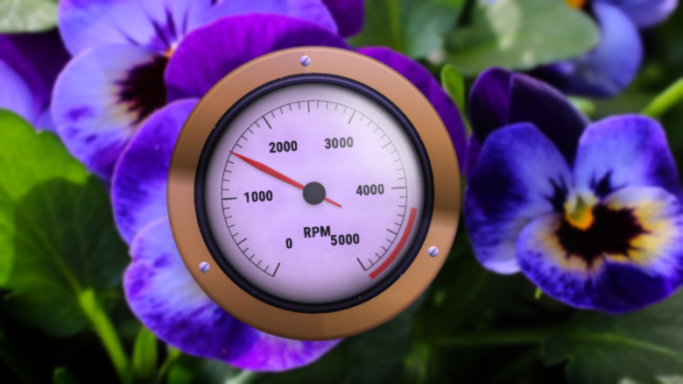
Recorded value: 1500 (rpm)
